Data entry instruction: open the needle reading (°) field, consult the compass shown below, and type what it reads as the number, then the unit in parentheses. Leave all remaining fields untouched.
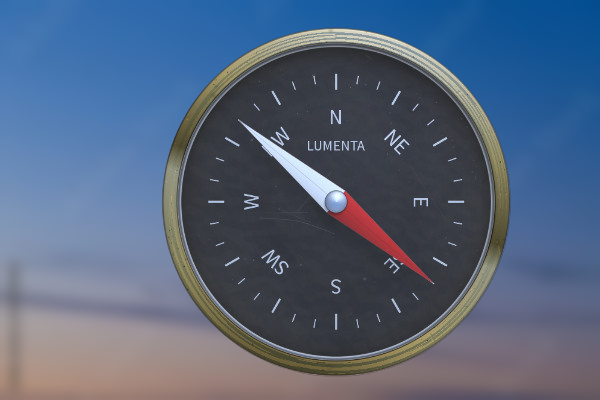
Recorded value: 130 (°)
